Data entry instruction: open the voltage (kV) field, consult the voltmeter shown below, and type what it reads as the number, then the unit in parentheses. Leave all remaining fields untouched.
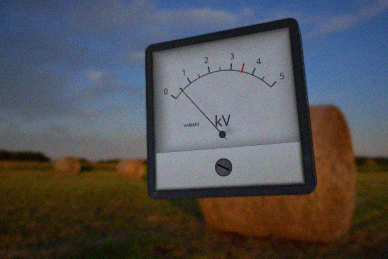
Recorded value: 0.5 (kV)
